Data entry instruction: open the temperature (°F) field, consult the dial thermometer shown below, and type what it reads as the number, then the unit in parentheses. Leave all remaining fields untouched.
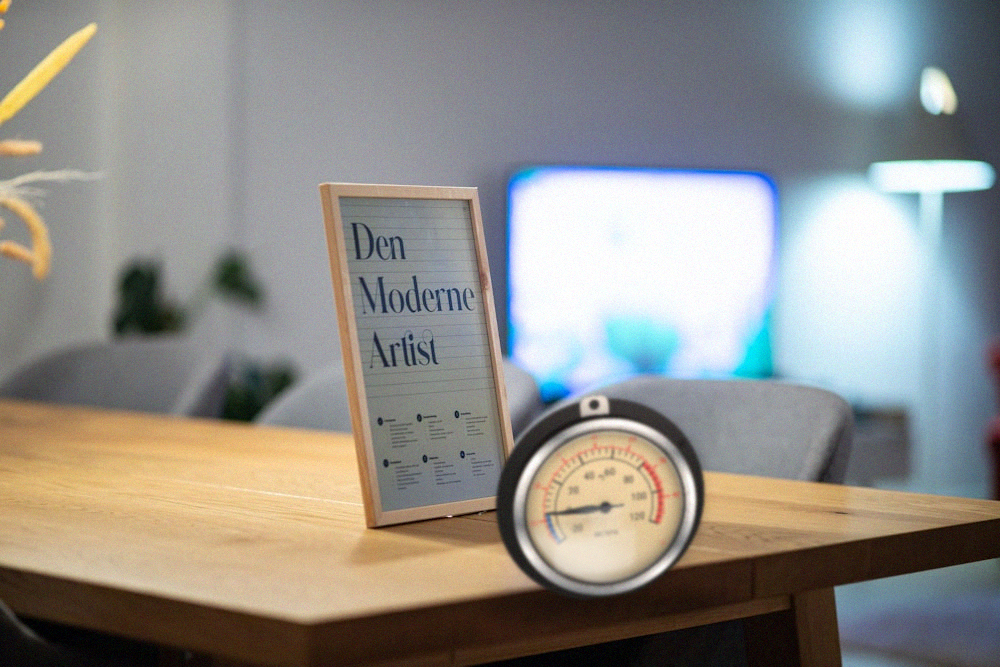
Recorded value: 0 (°F)
